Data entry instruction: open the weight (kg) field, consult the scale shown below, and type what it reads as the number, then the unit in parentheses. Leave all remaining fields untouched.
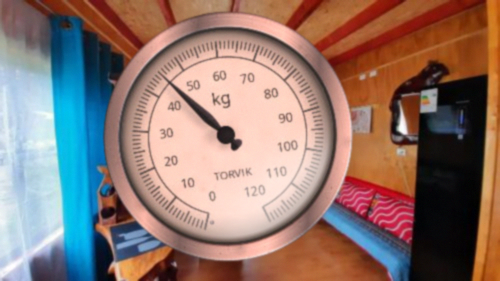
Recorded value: 45 (kg)
